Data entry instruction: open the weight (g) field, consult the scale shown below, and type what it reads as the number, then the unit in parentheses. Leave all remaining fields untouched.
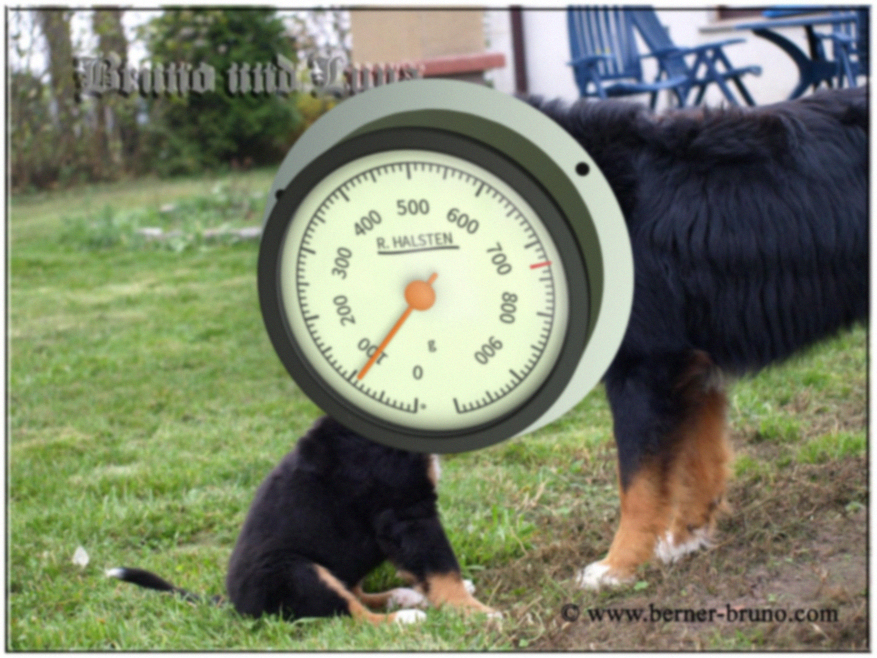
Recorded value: 90 (g)
